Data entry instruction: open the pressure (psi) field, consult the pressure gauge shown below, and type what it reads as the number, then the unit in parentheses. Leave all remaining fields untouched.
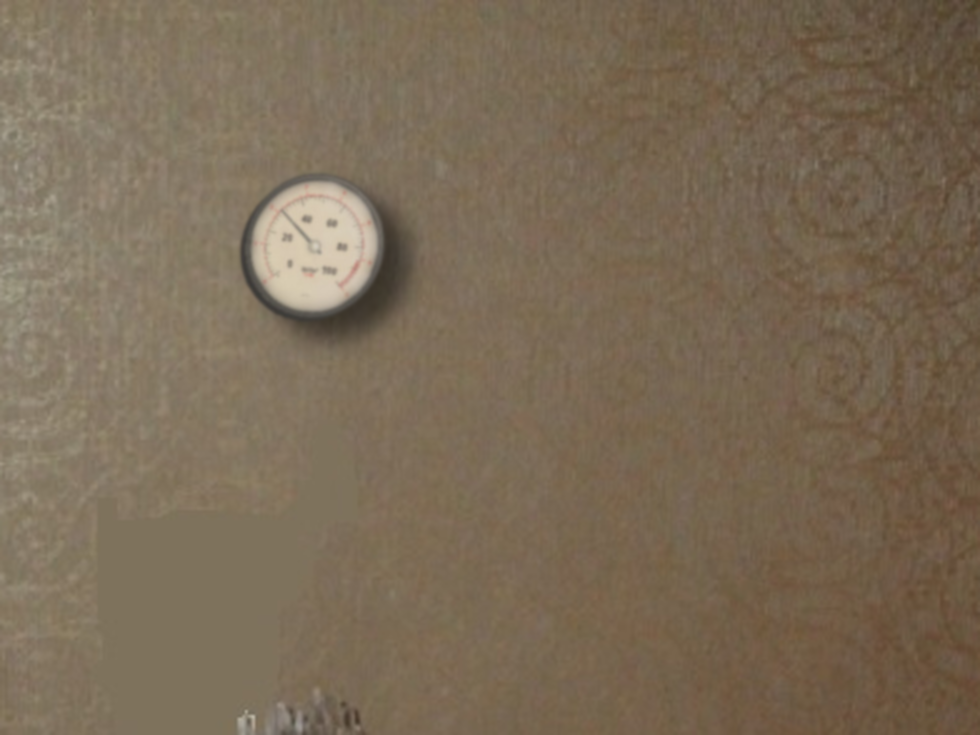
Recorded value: 30 (psi)
